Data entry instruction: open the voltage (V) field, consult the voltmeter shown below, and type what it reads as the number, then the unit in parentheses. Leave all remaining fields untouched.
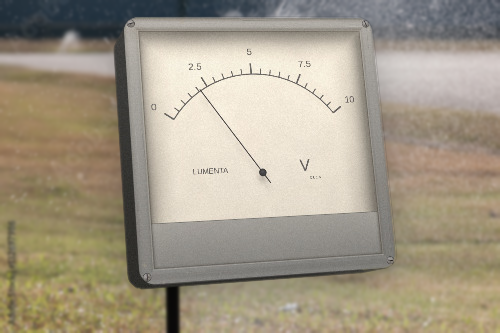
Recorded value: 2 (V)
